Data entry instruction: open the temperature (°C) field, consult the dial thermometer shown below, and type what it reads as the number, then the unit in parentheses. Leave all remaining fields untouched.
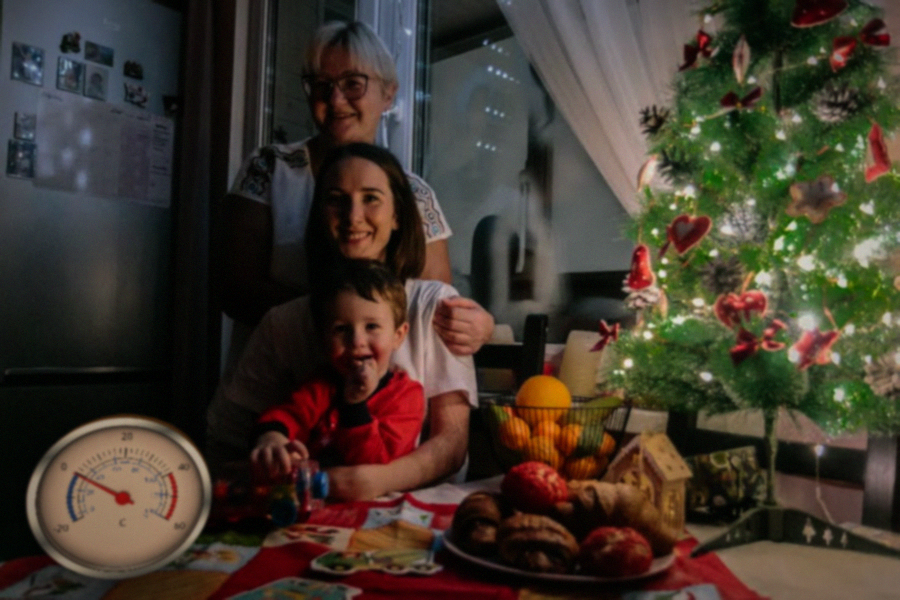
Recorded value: 0 (°C)
